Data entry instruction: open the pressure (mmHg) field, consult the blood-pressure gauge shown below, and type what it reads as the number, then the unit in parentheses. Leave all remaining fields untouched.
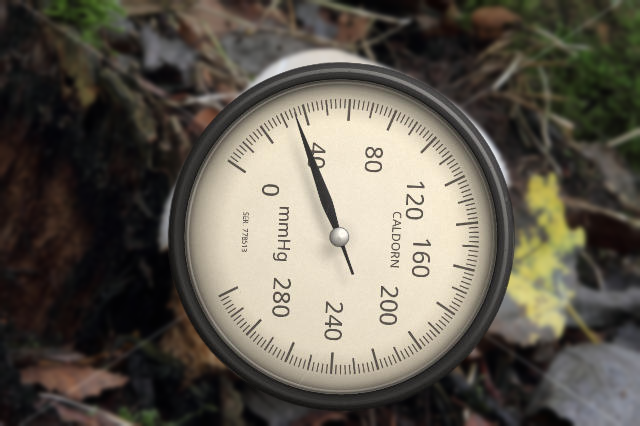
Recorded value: 36 (mmHg)
